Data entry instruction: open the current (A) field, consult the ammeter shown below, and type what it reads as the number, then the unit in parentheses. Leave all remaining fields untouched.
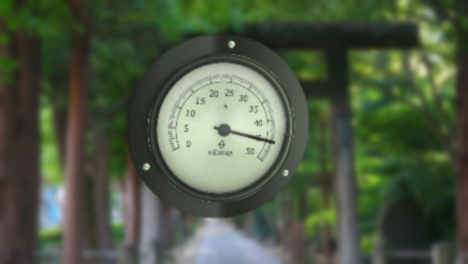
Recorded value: 45 (A)
